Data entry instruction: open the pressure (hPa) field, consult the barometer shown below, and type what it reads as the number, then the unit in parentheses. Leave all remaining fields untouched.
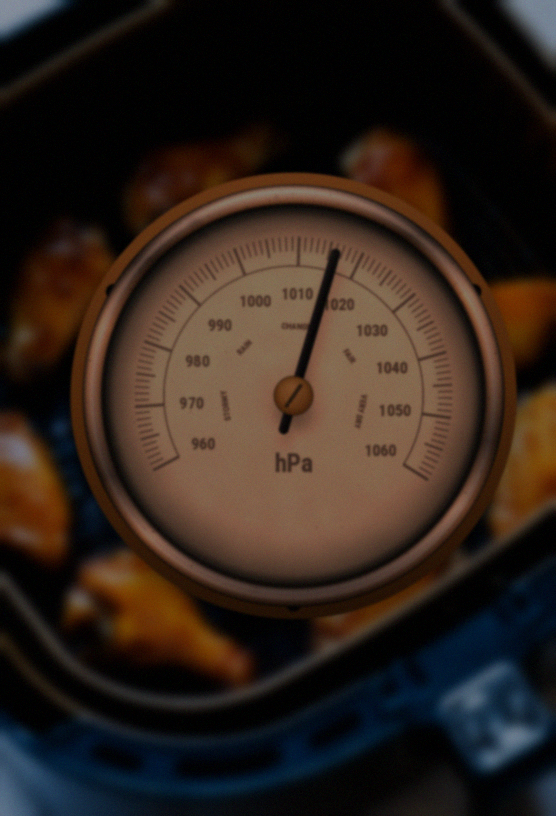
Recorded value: 1016 (hPa)
